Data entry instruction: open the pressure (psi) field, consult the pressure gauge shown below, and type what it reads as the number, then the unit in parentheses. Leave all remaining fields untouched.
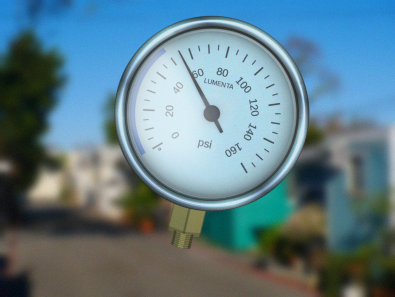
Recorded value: 55 (psi)
